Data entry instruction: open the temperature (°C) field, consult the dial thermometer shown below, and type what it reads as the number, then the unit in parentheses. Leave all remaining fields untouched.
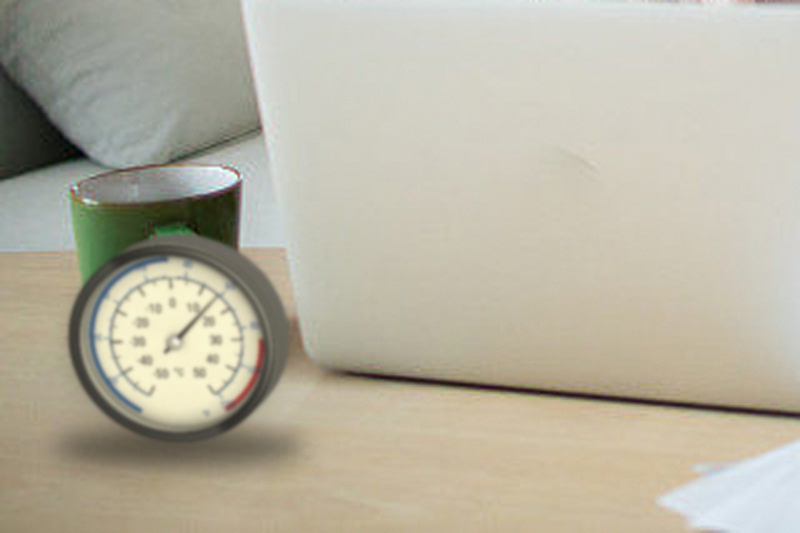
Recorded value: 15 (°C)
